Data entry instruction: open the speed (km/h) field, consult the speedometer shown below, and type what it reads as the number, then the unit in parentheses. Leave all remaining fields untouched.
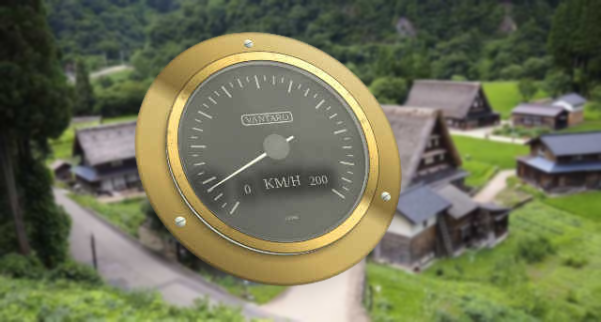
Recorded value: 15 (km/h)
